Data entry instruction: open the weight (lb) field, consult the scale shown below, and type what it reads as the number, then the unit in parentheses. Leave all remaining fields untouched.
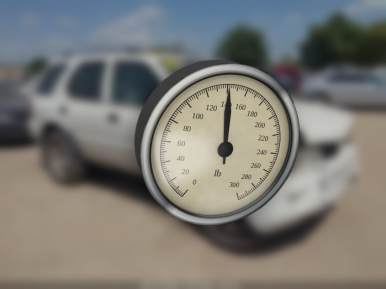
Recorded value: 140 (lb)
